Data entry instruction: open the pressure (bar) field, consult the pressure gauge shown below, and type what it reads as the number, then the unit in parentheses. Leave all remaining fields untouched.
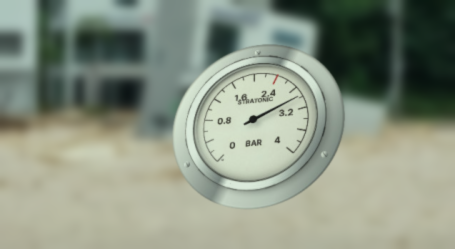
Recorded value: 3 (bar)
